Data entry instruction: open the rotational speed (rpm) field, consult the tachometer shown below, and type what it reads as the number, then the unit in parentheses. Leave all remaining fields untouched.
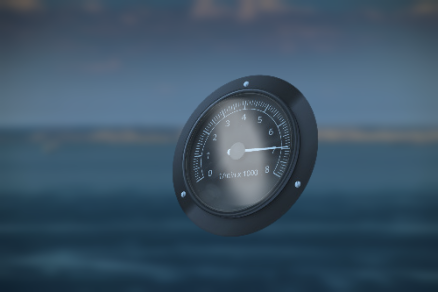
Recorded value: 7000 (rpm)
